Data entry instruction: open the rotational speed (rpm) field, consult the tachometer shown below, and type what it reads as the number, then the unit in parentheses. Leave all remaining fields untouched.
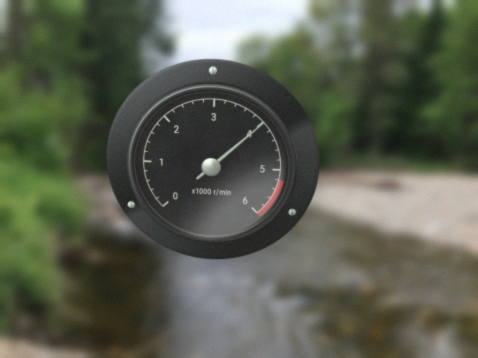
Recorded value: 4000 (rpm)
